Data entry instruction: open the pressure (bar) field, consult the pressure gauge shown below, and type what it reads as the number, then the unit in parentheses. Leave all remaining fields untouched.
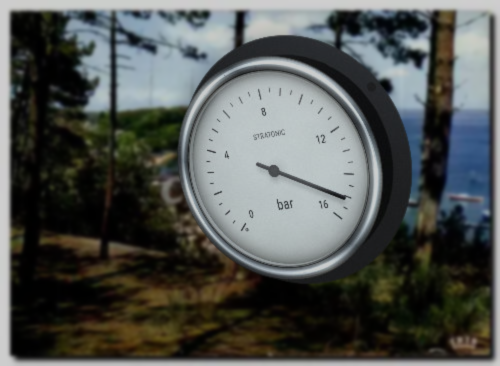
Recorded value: 15 (bar)
